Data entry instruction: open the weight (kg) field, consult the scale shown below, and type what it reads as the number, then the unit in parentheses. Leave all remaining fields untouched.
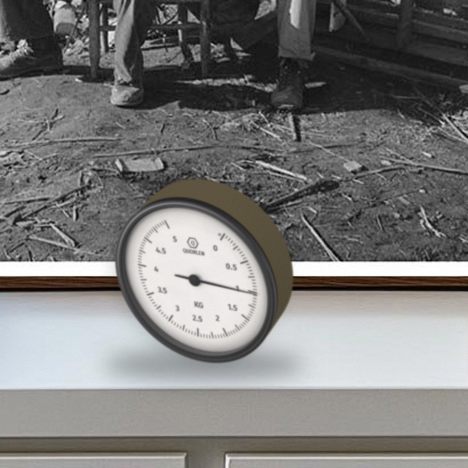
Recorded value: 1 (kg)
